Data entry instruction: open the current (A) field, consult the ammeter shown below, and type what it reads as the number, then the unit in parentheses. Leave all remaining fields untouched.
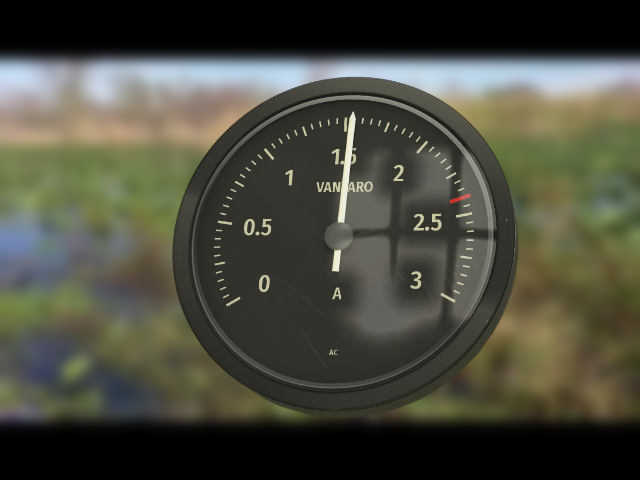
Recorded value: 1.55 (A)
